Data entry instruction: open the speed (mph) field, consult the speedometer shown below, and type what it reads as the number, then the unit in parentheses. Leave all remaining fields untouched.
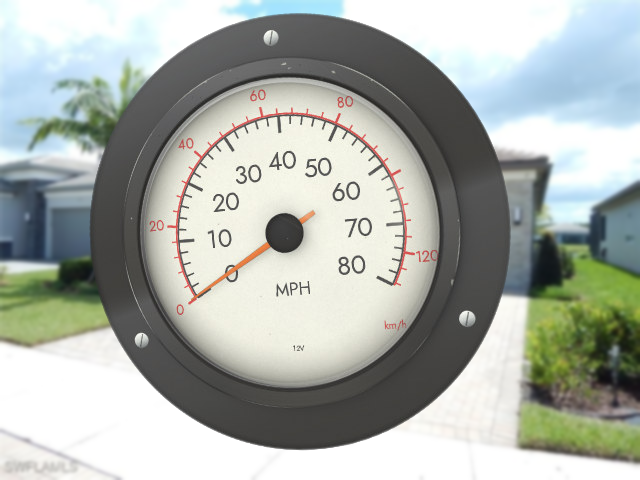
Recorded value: 0 (mph)
